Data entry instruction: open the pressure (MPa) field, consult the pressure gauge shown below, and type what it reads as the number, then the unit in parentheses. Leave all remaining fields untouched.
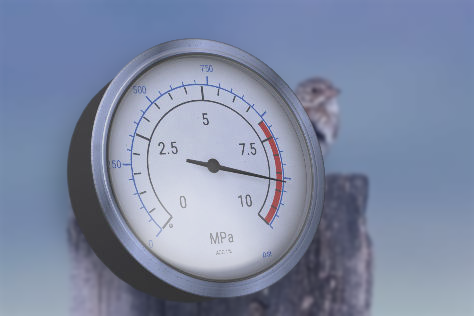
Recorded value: 8.75 (MPa)
